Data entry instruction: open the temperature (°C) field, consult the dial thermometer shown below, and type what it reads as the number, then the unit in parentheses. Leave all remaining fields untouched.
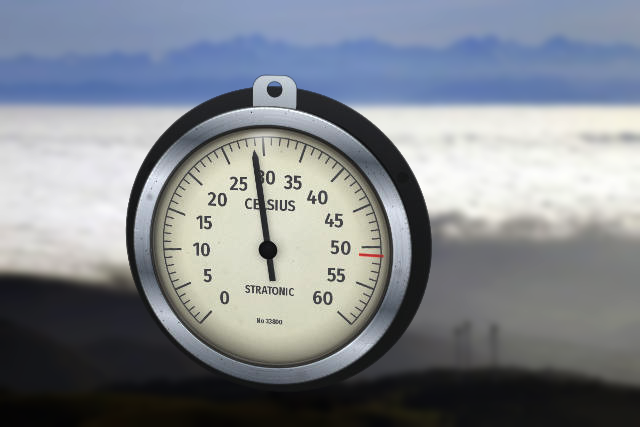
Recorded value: 29 (°C)
